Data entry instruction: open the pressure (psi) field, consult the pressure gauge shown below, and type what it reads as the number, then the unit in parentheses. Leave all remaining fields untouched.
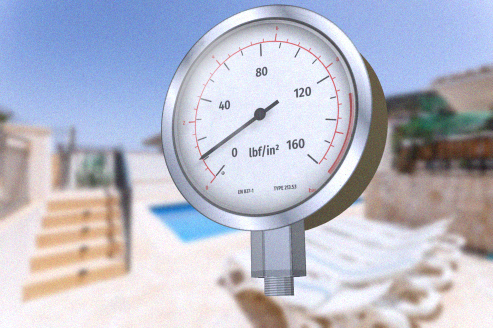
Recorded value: 10 (psi)
